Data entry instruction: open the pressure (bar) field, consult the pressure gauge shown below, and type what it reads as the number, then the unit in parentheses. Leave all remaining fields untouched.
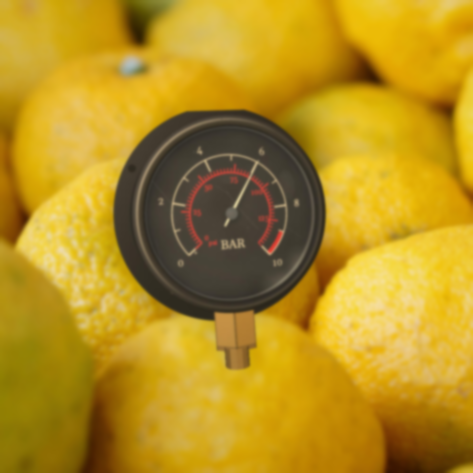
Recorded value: 6 (bar)
